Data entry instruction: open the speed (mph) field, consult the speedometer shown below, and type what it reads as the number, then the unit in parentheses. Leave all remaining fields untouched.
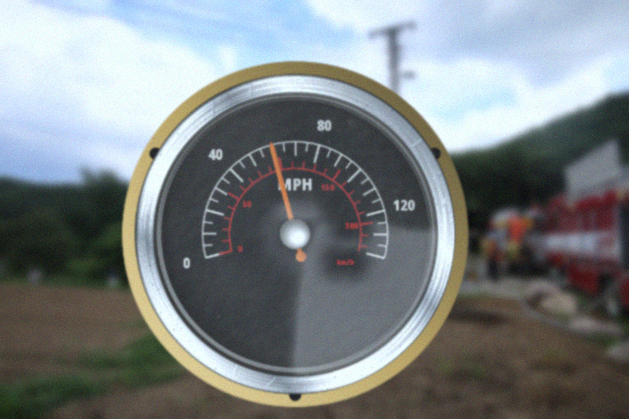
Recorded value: 60 (mph)
